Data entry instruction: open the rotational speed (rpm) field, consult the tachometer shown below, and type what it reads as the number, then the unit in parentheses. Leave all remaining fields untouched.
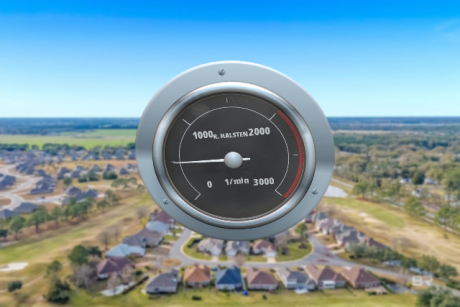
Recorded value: 500 (rpm)
